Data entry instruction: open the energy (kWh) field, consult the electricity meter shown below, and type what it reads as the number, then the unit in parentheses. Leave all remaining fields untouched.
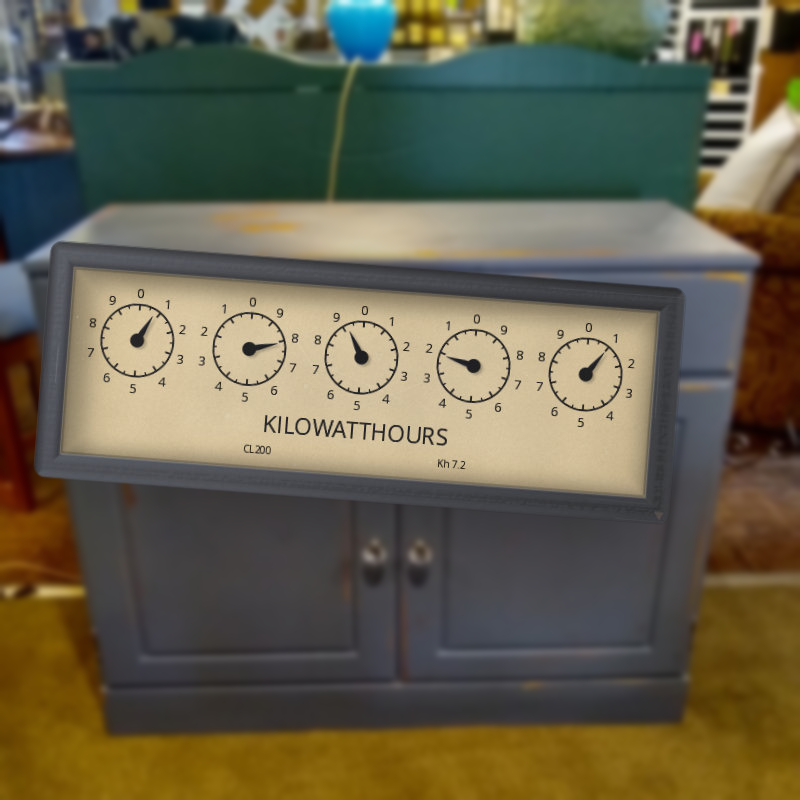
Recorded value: 7921 (kWh)
